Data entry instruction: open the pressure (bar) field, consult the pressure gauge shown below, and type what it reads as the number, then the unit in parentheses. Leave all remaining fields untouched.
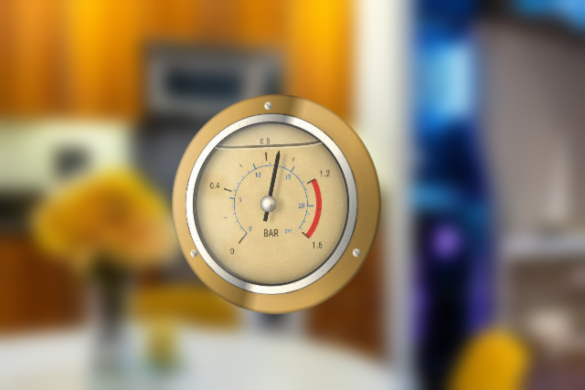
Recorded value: 0.9 (bar)
